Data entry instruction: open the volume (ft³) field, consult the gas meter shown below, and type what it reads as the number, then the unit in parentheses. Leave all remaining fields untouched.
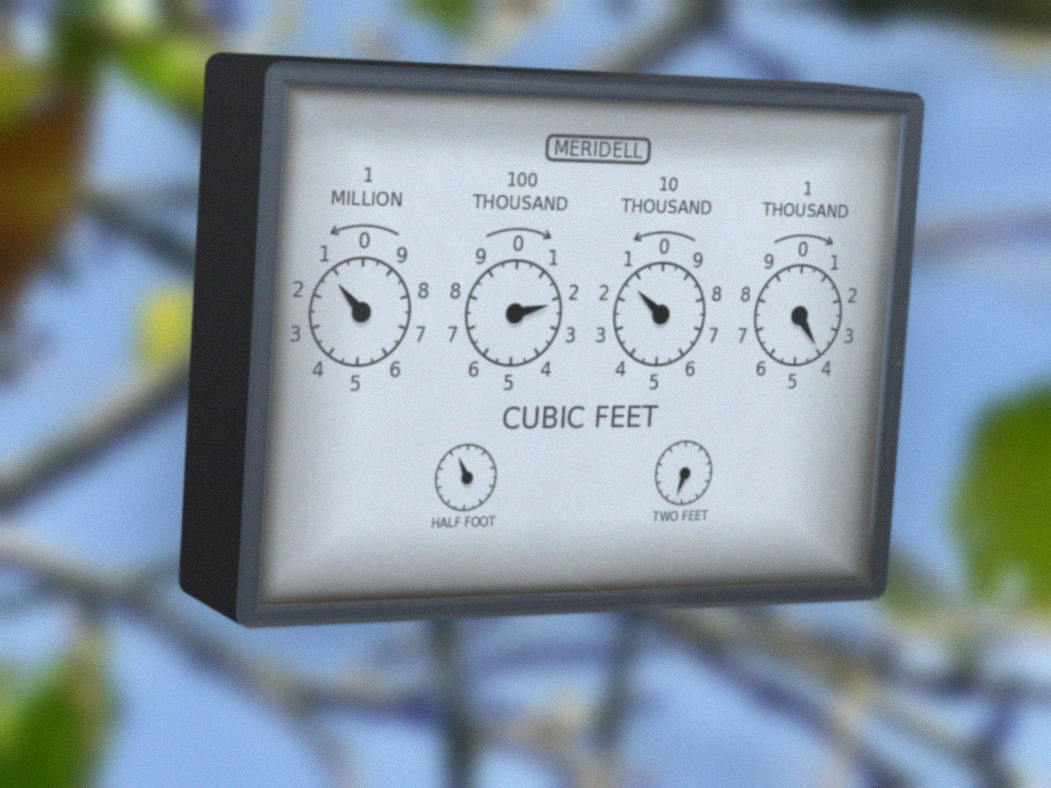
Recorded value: 121400 (ft³)
